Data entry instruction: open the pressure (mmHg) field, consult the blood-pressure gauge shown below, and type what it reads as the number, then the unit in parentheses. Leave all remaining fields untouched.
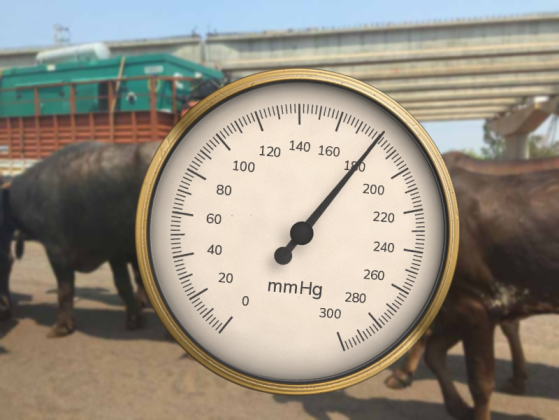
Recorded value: 180 (mmHg)
